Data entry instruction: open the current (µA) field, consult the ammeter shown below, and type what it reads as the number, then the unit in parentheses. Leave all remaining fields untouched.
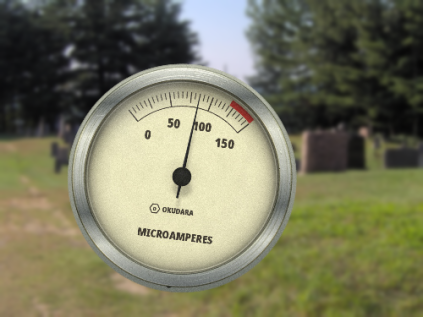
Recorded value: 85 (µA)
